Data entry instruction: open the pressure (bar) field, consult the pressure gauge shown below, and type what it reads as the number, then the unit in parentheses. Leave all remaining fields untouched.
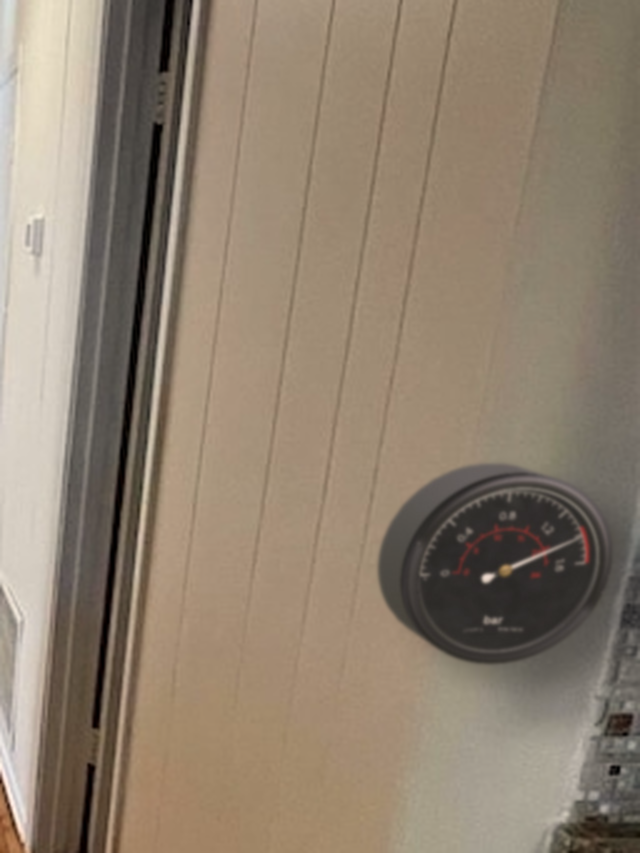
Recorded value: 1.4 (bar)
